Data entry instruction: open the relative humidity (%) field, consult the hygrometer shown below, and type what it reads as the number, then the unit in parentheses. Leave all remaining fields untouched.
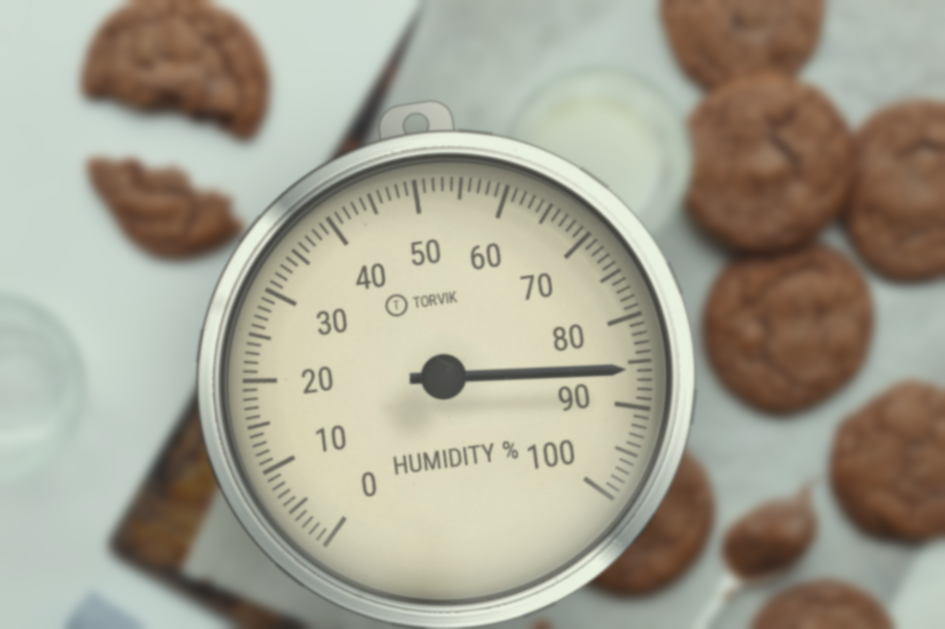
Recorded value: 86 (%)
